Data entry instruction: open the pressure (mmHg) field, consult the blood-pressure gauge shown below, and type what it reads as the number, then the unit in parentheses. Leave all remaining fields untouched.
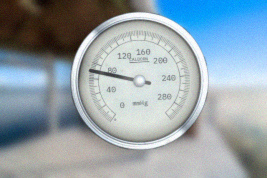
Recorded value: 70 (mmHg)
